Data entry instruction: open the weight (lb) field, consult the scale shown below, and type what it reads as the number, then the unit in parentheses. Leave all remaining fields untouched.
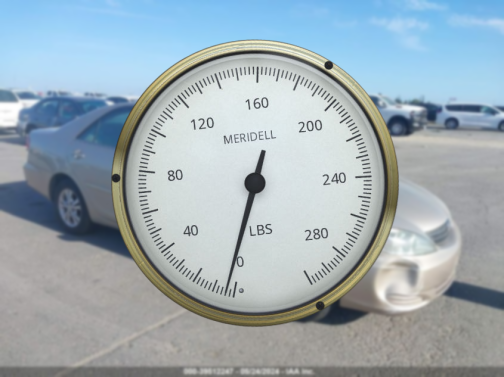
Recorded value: 4 (lb)
